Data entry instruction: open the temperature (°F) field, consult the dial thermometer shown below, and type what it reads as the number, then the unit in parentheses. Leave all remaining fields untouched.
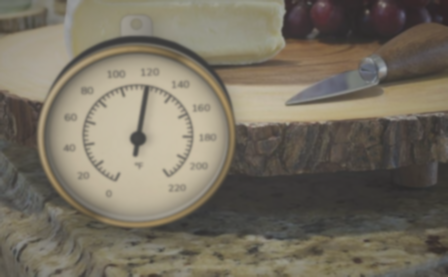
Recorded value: 120 (°F)
